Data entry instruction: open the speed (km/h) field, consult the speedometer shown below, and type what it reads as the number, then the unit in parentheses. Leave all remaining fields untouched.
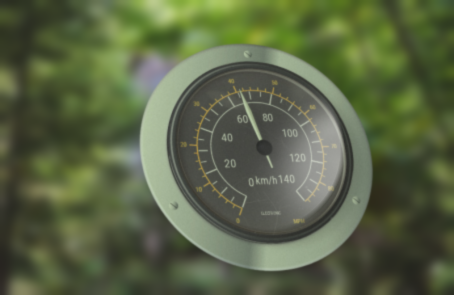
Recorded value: 65 (km/h)
